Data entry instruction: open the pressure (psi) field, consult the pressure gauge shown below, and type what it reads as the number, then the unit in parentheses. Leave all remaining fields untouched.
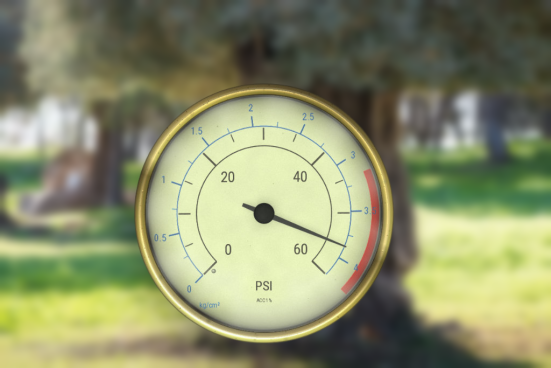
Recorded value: 55 (psi)
